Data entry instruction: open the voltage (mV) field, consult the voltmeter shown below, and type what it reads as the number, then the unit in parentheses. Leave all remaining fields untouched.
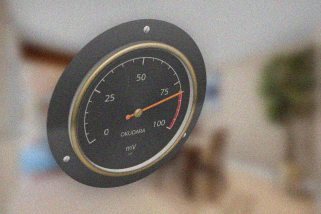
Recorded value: 80 (mV)
